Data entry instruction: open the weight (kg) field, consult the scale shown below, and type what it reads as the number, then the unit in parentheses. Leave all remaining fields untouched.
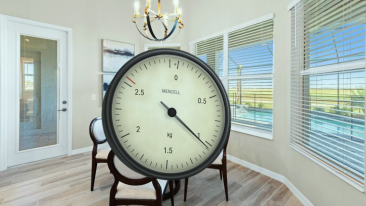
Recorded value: 1.05 (kg)
